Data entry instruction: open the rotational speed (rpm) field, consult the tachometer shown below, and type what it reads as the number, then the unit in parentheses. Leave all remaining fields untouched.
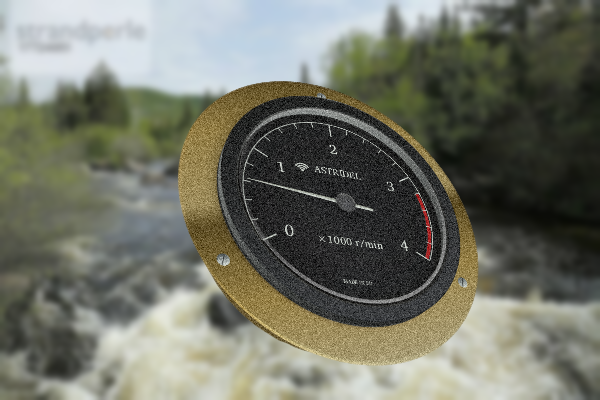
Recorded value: 600 (rpm)
